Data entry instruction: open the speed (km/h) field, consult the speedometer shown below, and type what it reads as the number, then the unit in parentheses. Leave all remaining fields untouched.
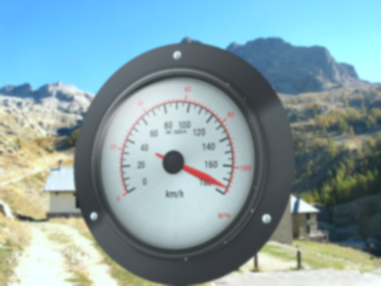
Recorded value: 175 (km/h)
